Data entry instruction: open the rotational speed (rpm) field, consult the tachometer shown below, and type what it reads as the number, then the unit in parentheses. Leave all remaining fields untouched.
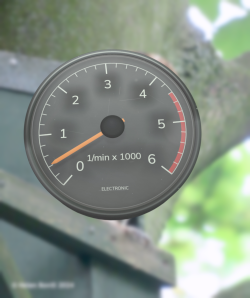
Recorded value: 400 (rpm)
